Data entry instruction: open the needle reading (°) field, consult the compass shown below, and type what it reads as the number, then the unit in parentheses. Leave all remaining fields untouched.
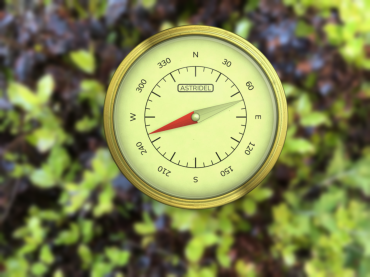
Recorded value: 250 (°)
